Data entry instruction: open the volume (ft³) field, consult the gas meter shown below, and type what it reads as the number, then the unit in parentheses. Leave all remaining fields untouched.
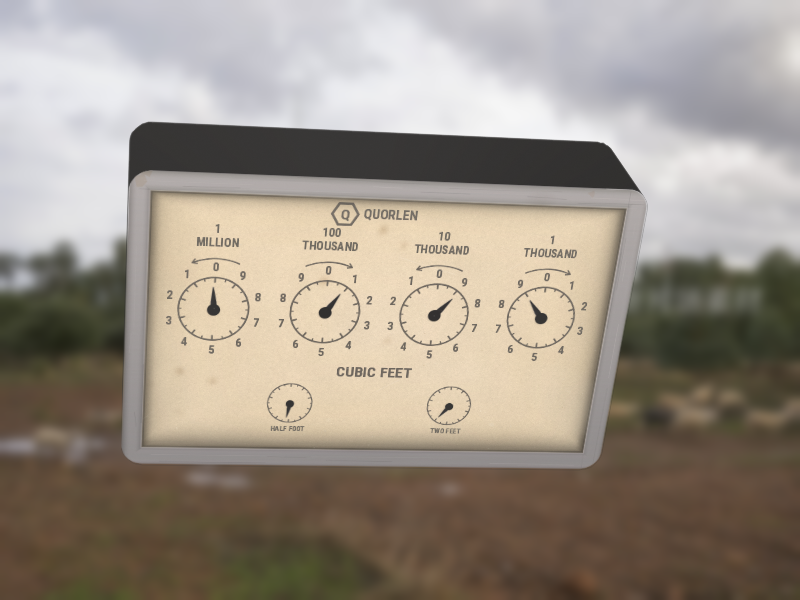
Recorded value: 8900 (ft³)
